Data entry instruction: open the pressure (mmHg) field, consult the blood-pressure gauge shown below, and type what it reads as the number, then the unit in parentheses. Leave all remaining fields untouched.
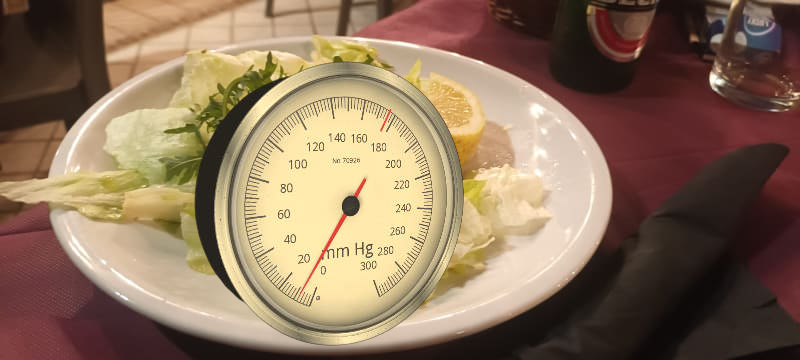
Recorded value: 10 (mmHg)
